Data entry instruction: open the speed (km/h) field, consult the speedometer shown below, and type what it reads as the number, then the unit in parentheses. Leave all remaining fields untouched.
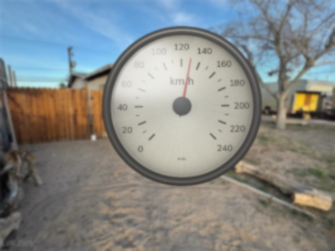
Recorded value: 130 (km/h)
